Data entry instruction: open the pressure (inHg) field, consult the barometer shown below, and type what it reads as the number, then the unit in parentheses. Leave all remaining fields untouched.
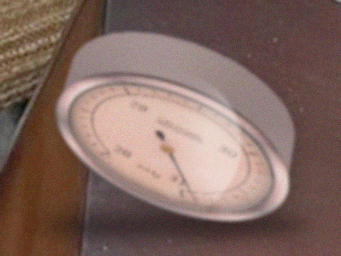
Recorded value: 30.9 (inHg)
